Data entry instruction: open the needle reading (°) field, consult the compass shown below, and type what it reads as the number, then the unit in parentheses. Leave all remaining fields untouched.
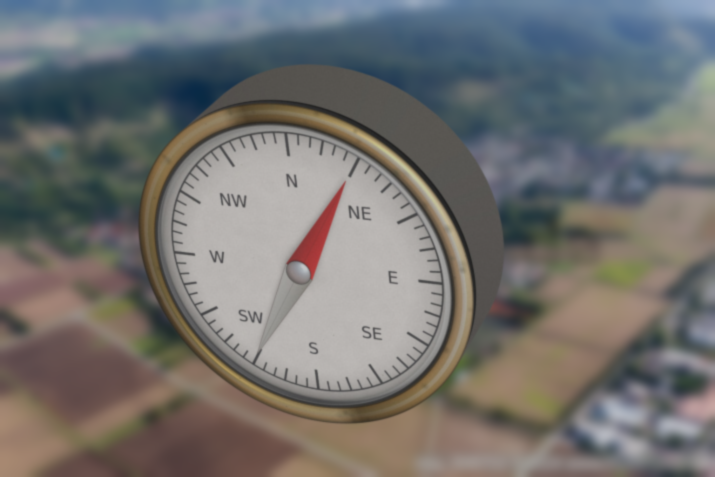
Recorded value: 30 (°)
